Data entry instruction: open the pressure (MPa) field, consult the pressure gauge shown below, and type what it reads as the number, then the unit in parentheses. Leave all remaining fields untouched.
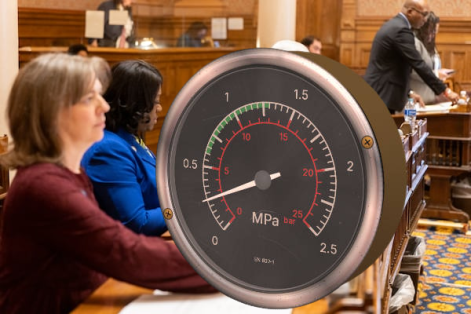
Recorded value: 0.25 (MPa)
